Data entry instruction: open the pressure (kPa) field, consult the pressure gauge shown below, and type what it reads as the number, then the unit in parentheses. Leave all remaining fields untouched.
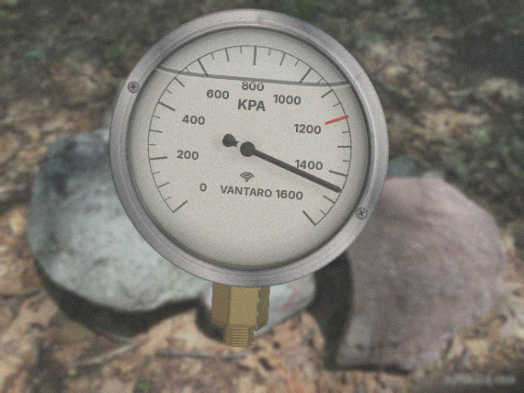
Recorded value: 1450 (kPa)
